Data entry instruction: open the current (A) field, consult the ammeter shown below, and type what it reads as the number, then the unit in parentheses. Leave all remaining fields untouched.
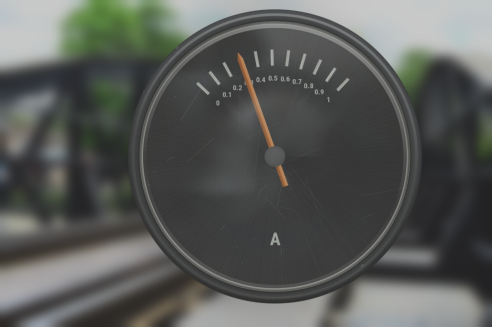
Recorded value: 0.3 (A)
